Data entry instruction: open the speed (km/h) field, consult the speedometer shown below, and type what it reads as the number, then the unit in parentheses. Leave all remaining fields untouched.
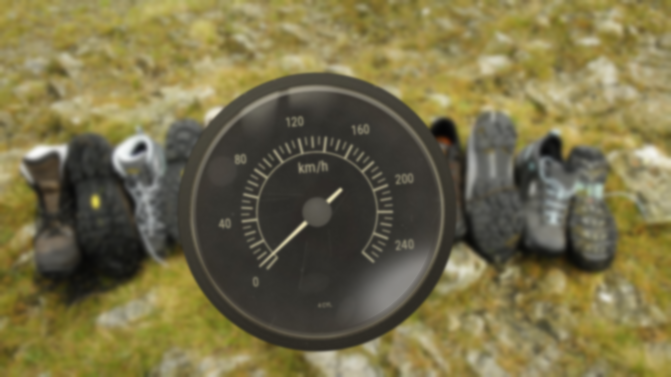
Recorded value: 5 (km/h)
